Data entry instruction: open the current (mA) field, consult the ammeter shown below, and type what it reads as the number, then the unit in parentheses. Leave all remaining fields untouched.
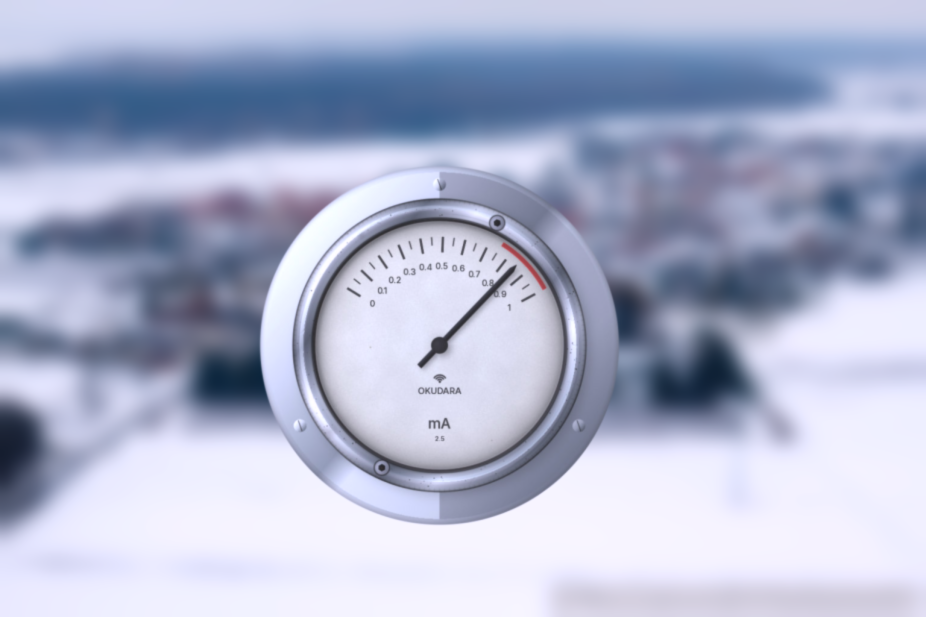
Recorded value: 0.85 (mA)
